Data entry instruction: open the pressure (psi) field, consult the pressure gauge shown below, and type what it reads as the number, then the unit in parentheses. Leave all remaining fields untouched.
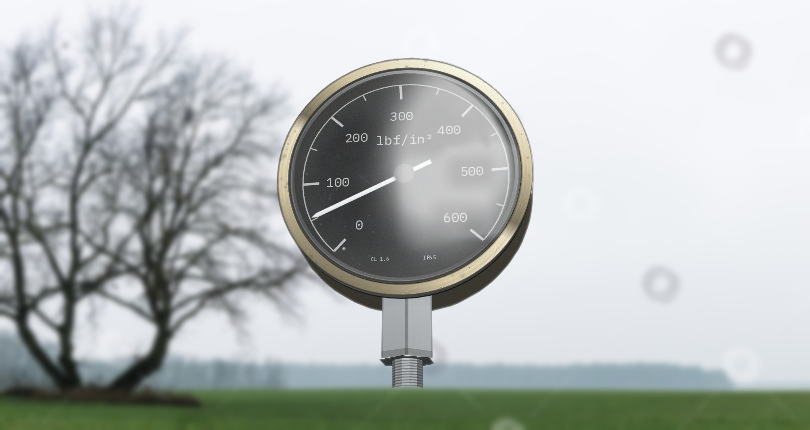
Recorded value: 50 (psi)
